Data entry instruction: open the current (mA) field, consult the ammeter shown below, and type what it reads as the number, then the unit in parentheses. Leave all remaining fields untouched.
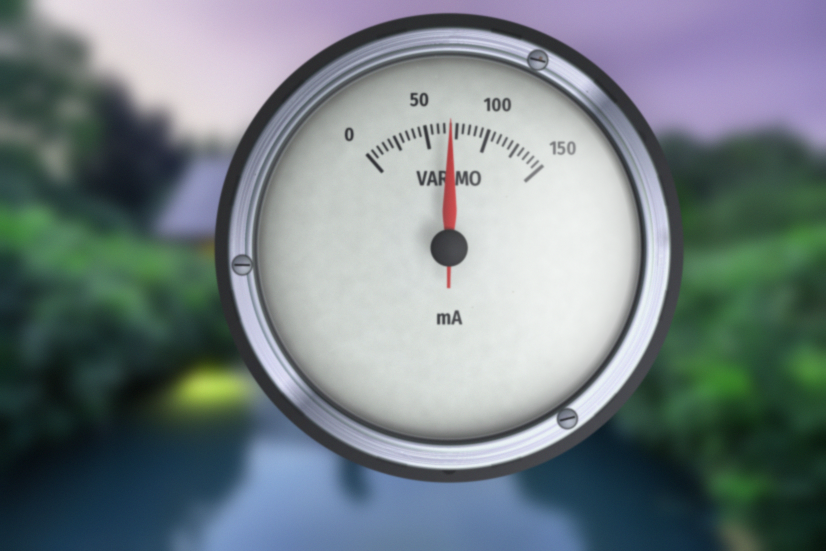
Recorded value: 70 (mA)
